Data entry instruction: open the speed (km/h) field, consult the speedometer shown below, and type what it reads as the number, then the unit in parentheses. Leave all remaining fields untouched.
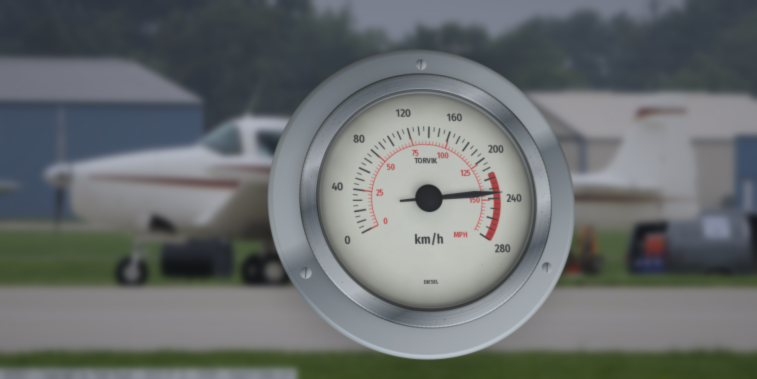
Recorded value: 235 (km/h)
